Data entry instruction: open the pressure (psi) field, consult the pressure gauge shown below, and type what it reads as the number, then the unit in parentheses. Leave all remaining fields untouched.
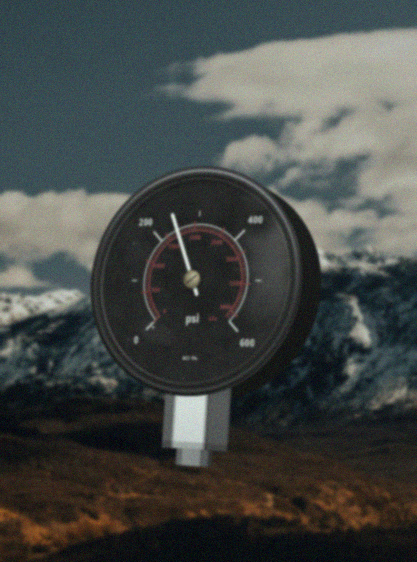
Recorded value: 250 (psi)
